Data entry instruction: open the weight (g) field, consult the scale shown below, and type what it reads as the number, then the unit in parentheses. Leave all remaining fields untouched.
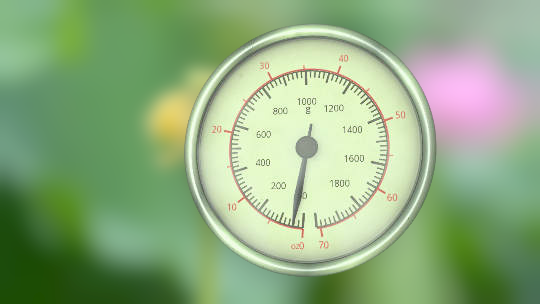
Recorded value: 40 (g)
